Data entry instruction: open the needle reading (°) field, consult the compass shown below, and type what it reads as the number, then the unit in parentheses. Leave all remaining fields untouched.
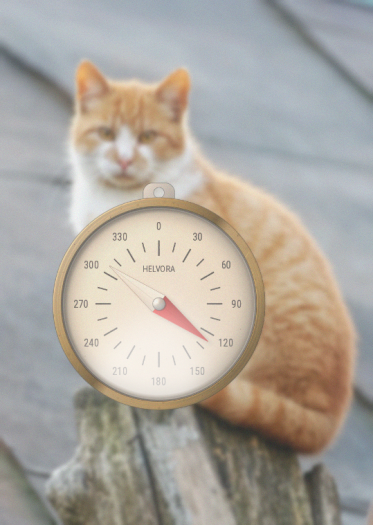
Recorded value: 127.5 (°)
